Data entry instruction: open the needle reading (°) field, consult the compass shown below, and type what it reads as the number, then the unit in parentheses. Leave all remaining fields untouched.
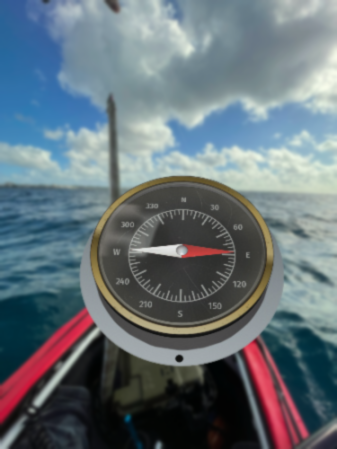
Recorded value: 90 (°)
